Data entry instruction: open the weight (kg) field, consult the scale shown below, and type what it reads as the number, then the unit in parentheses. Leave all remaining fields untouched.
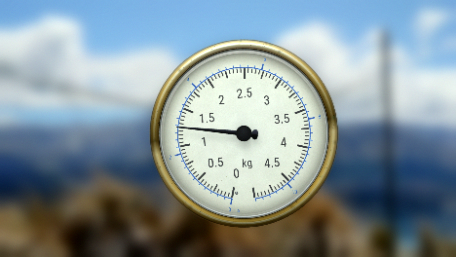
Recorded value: 1.25 (kg)
